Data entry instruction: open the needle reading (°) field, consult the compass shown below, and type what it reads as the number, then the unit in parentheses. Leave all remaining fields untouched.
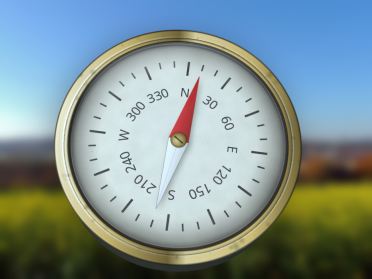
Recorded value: 10 (°)
